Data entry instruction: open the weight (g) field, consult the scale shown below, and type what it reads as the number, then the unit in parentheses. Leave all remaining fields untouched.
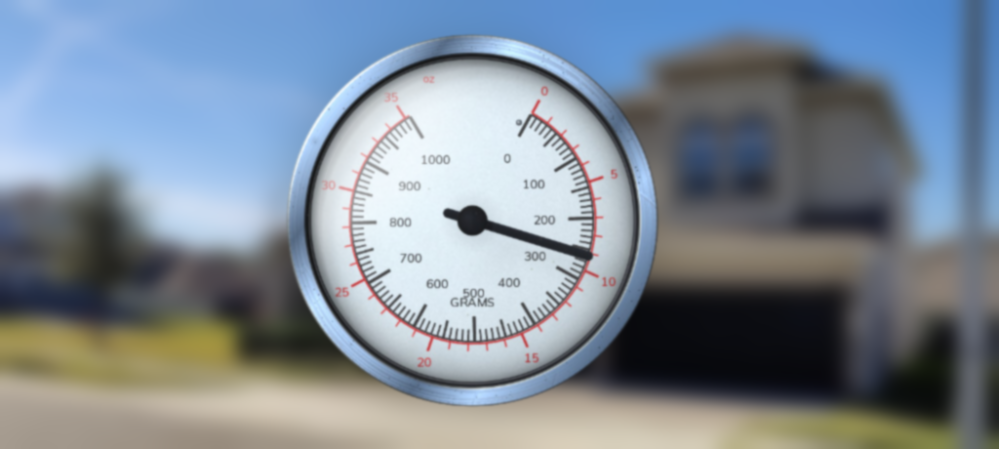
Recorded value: 260 (g)
